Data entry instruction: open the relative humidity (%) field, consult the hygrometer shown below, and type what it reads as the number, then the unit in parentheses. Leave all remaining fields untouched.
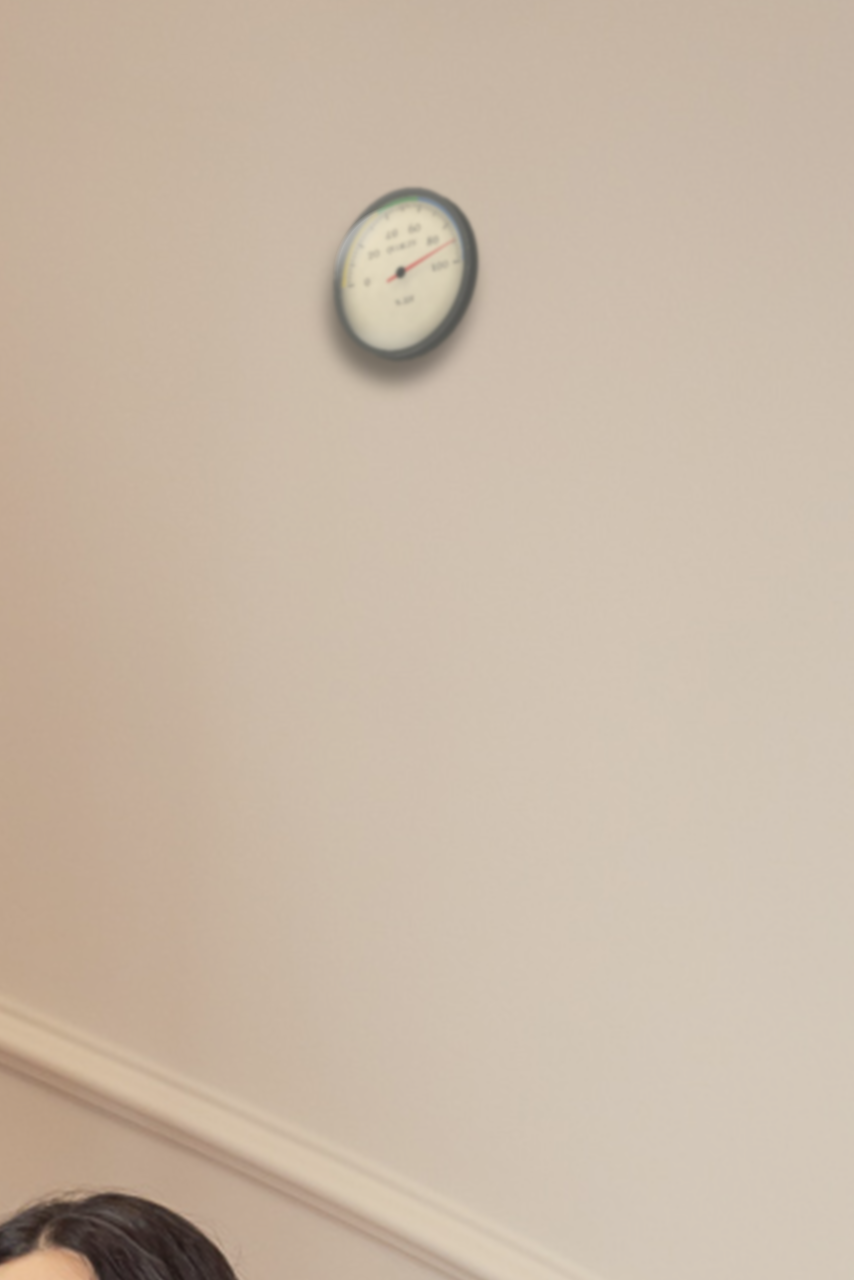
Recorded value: 90 (%)
